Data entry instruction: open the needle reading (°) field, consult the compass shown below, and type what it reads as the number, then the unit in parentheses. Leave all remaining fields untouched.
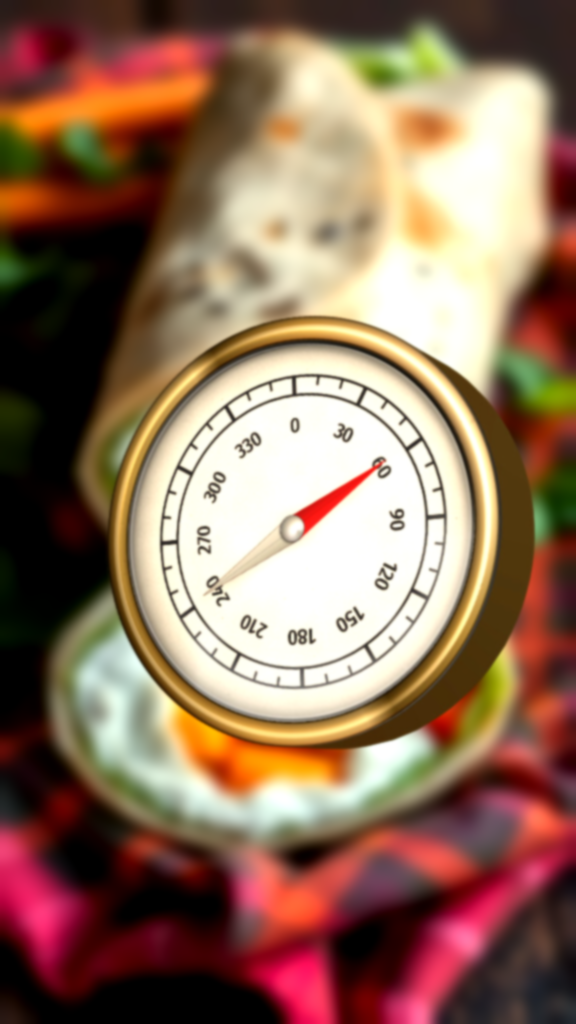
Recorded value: 60 (°)
